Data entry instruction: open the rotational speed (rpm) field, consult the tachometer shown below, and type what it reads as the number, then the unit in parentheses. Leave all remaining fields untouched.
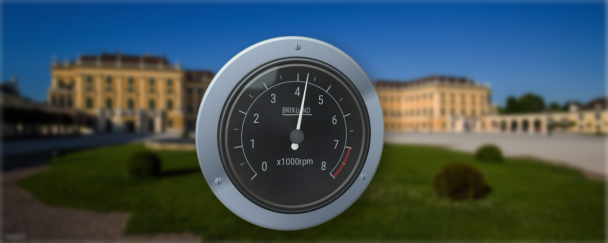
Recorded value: 4250 (rpm)
